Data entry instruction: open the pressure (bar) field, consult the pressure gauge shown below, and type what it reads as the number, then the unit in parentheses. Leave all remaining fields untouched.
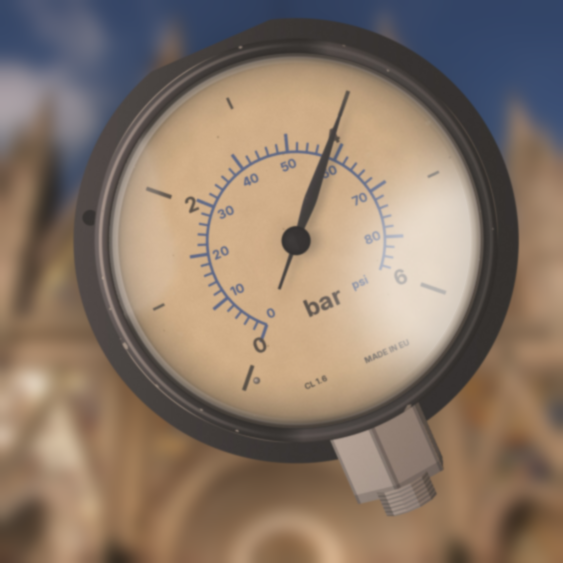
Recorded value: 4 (bar)
